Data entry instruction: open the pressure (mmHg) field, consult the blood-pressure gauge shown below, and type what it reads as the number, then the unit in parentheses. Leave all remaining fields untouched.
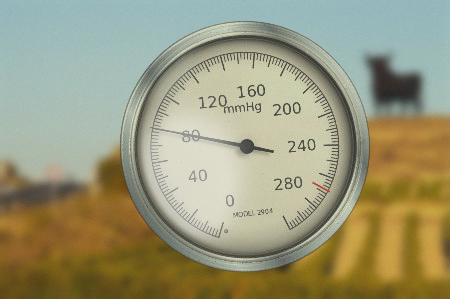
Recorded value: 80 (mmHg)
